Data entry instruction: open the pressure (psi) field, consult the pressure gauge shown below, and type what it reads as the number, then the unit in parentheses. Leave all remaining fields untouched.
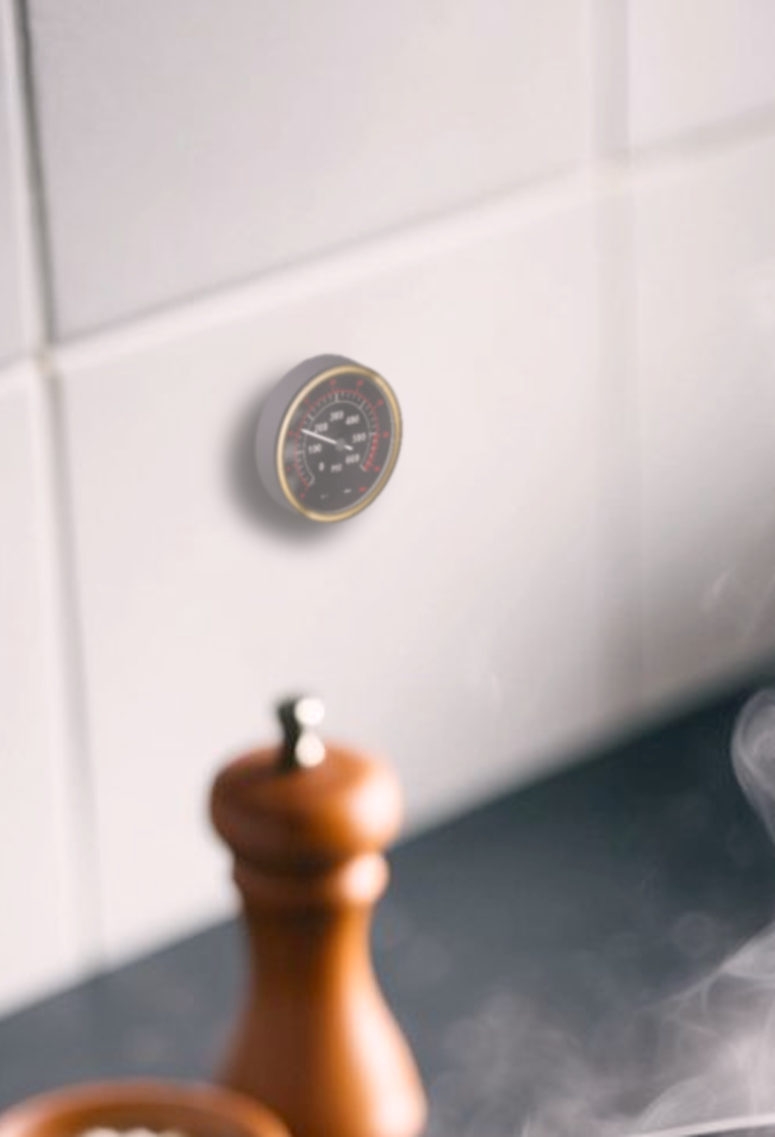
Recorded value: 160 (psi)
